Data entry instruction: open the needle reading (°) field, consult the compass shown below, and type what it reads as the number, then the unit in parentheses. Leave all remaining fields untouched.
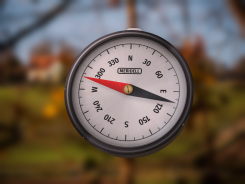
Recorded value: 285 (°)
